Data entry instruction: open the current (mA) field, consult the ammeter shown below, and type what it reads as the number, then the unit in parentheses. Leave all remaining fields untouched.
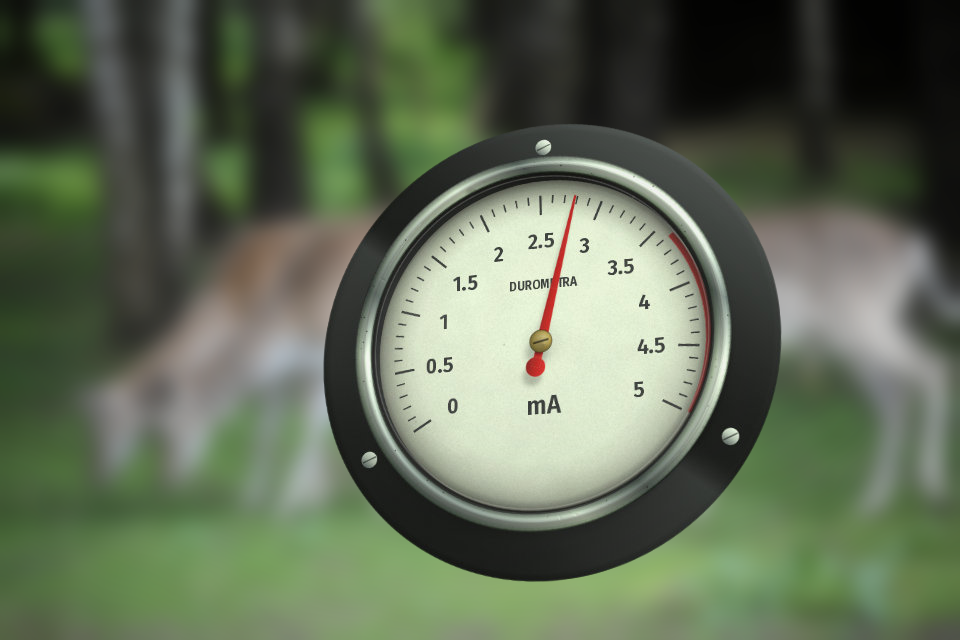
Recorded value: 2.8 (mA)
